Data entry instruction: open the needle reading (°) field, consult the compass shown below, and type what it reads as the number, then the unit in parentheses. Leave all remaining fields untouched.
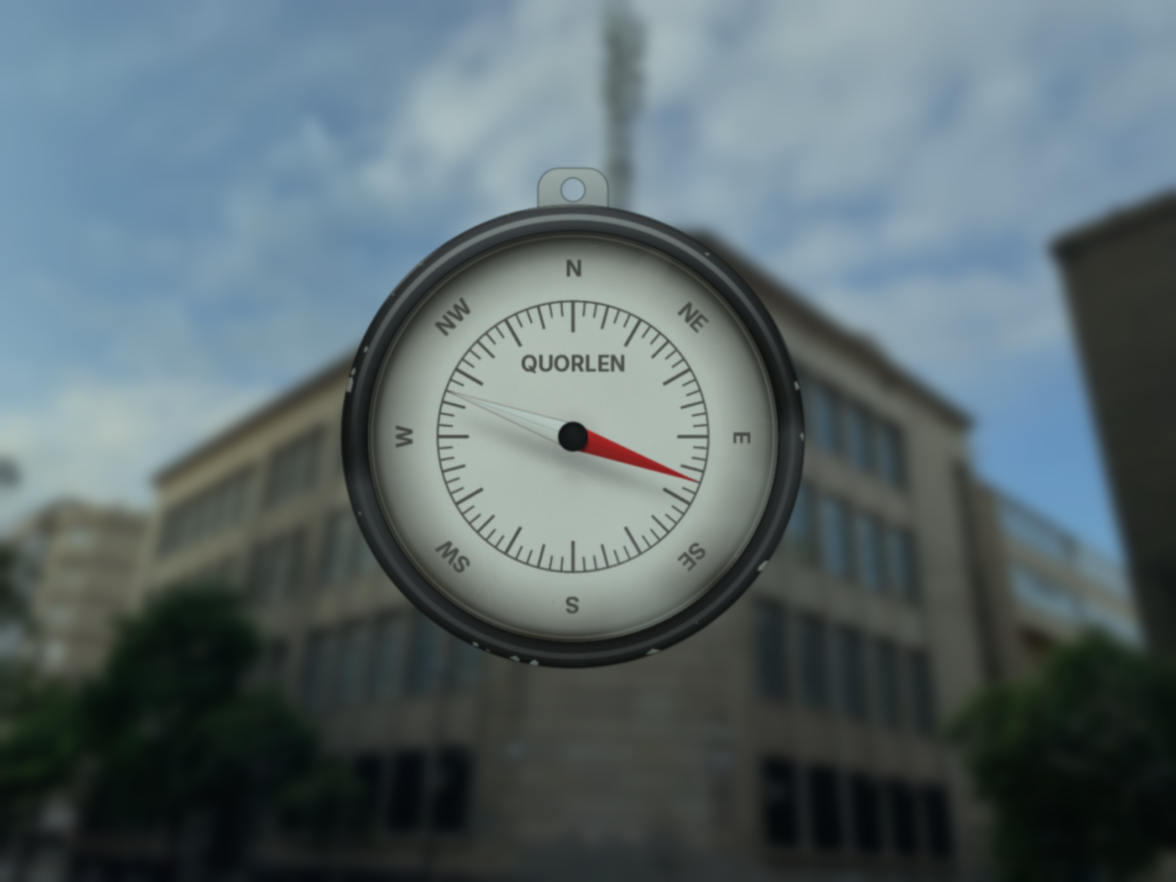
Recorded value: 110 (°)
